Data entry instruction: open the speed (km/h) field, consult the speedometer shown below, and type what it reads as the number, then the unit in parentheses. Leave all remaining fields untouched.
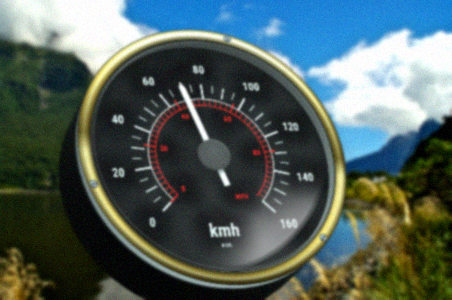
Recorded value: 70 (km/h)
